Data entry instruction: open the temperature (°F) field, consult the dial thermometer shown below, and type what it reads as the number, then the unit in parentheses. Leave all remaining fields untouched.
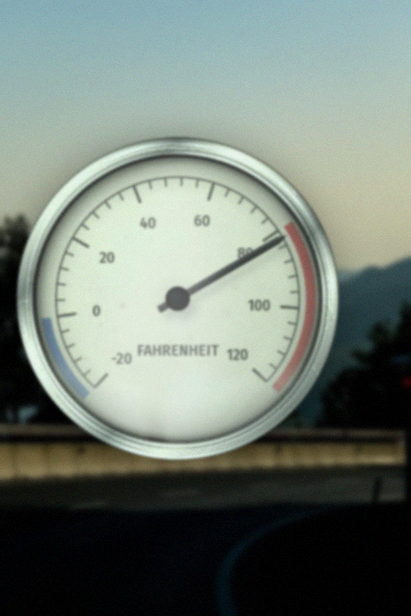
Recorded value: 82 (°F)
